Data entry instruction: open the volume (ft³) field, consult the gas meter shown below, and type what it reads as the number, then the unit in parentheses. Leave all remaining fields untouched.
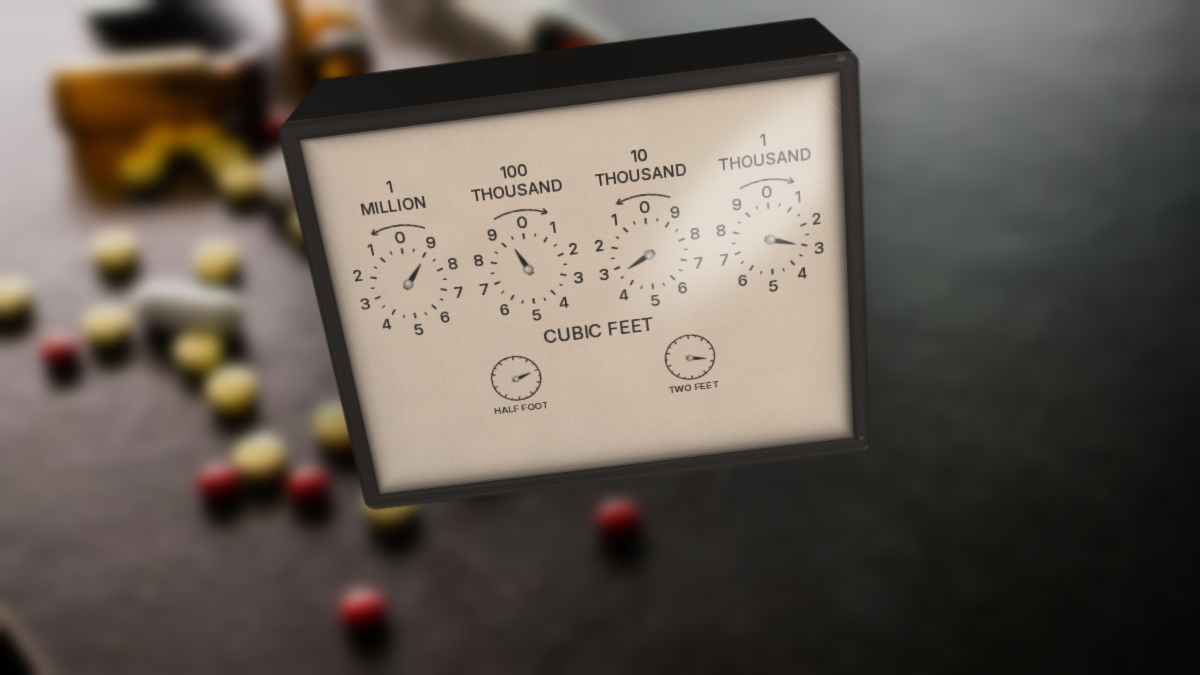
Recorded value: 893300 (ft³)
